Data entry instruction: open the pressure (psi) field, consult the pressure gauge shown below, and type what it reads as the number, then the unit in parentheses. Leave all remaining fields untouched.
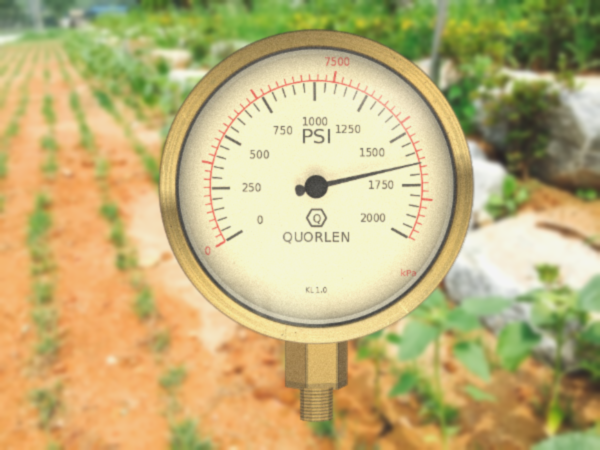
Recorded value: 1650 (psi)
